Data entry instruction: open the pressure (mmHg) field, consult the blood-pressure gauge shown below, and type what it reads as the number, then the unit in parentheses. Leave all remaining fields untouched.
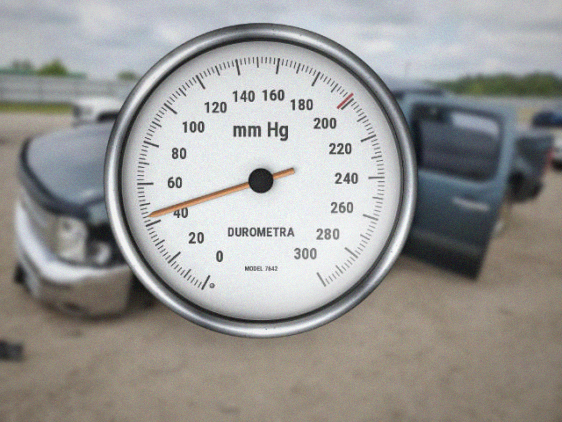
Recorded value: 44 (mmHg)
